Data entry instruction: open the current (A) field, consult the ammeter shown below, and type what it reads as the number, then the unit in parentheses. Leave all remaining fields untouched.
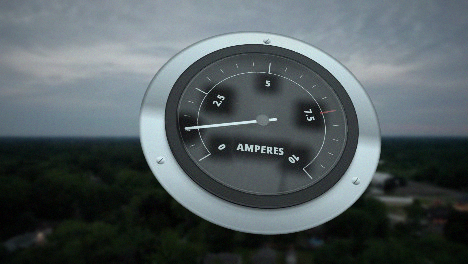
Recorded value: 1 (A)
